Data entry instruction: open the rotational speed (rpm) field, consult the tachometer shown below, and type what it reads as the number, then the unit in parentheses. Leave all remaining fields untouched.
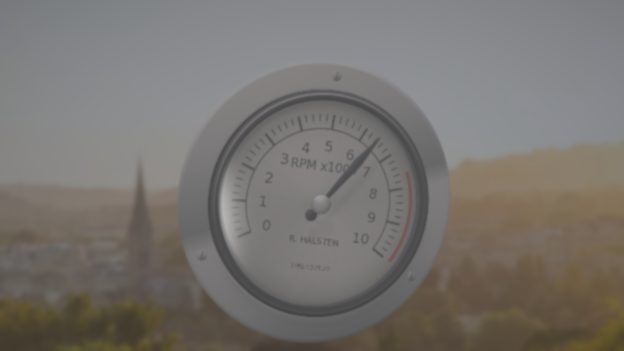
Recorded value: 6400 (rpm)
